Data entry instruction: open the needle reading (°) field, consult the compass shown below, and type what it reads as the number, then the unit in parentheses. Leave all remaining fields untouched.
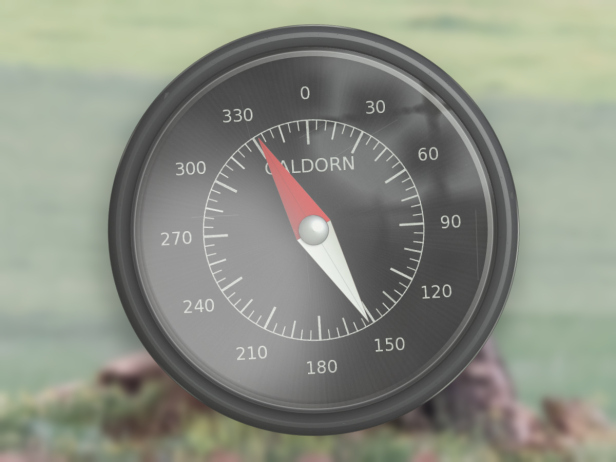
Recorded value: 332.5 (°)
